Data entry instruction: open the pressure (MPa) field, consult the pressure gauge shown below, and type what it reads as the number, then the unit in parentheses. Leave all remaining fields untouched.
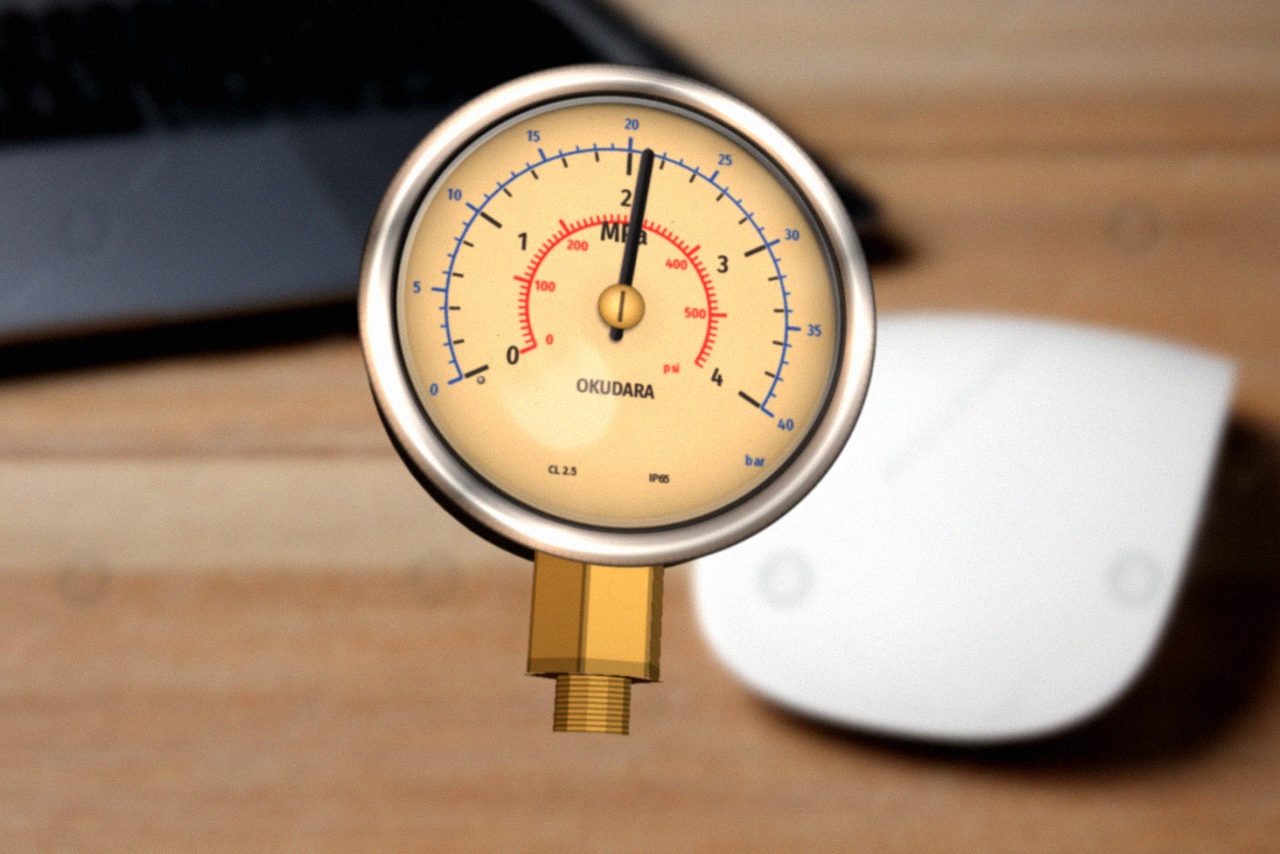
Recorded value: 2.1 (MPa)
